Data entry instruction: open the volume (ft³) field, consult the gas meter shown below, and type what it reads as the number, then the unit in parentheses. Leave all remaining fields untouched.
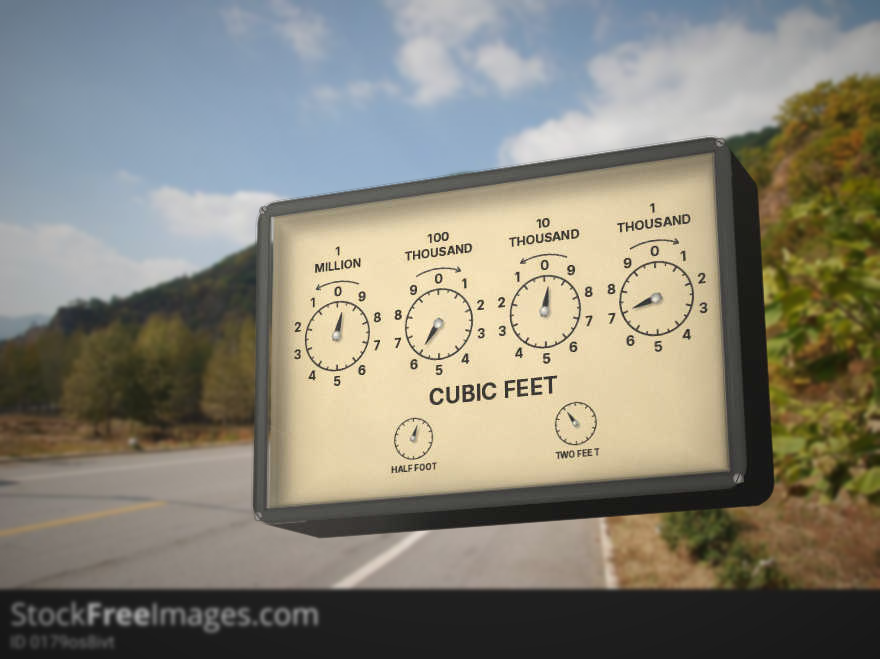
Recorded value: 959700 (ft³)
